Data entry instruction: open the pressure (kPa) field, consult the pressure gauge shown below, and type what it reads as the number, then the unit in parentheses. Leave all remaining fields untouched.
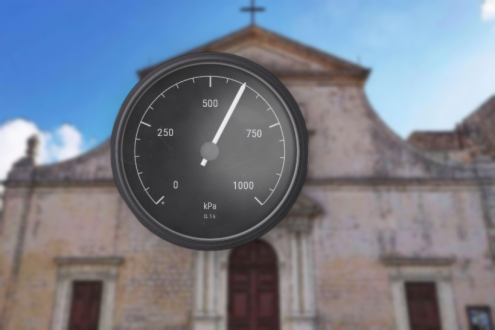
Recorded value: 600 (kPa)
